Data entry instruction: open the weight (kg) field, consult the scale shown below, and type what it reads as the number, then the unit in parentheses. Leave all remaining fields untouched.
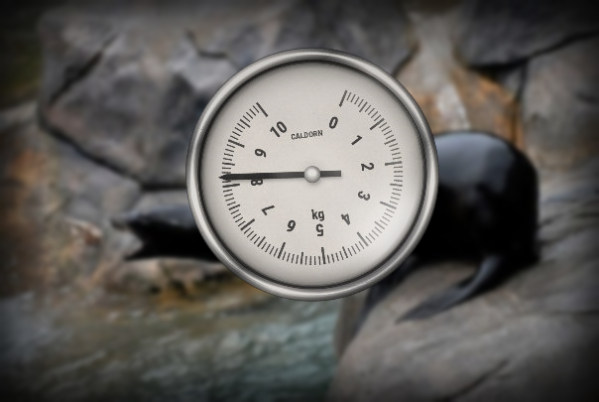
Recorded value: 8.2 (kg)
